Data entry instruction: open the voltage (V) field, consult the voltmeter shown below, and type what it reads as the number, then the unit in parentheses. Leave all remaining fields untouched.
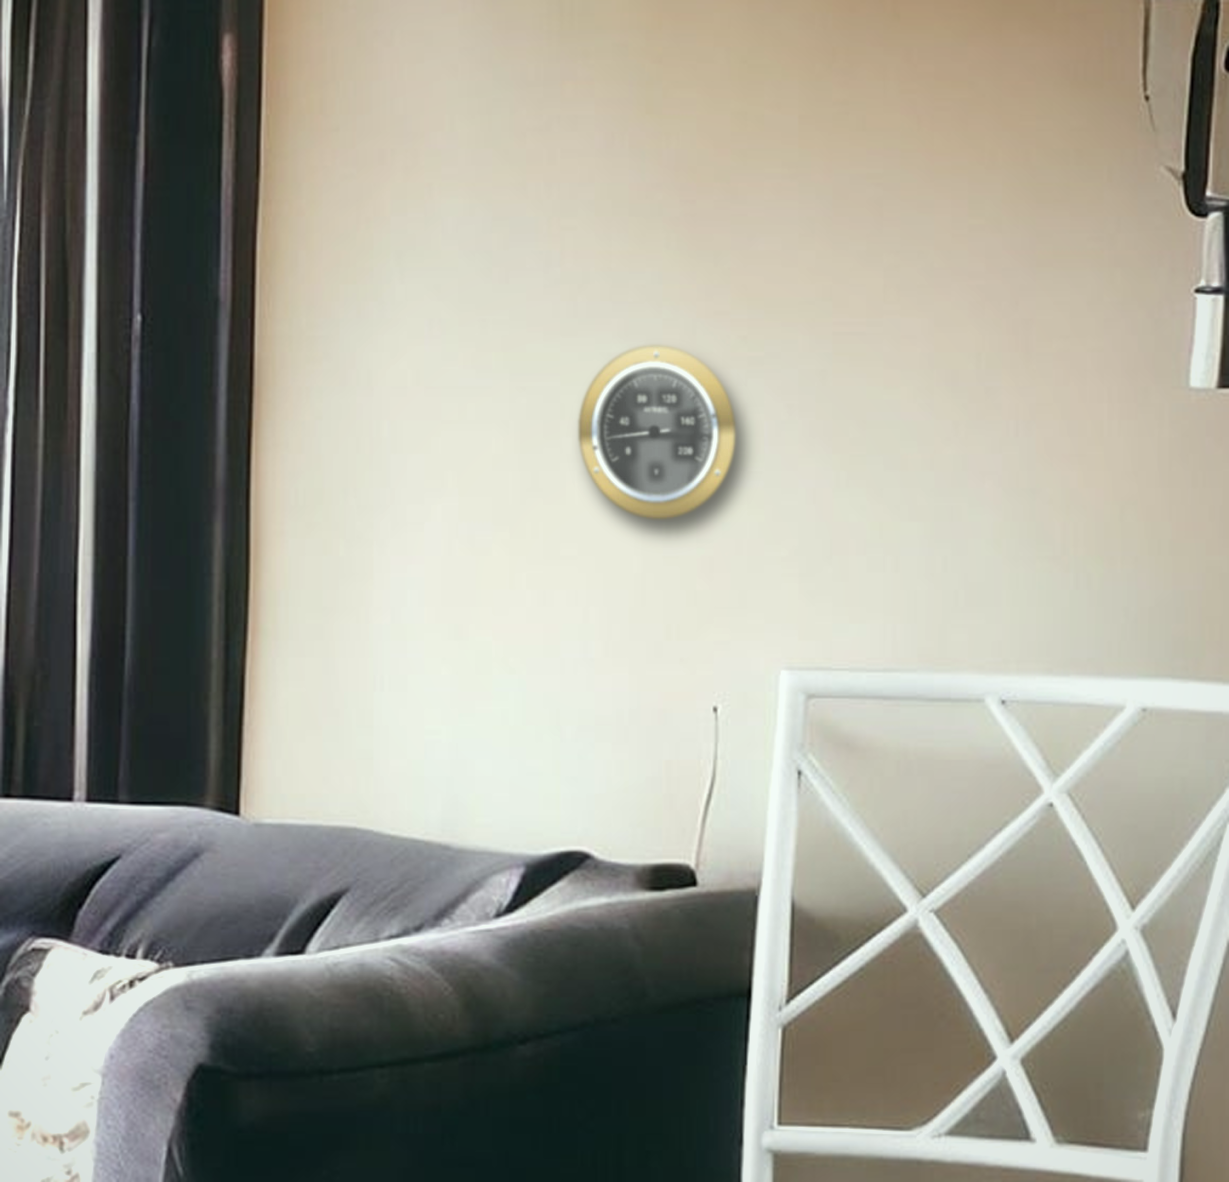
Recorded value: 20 (V)
